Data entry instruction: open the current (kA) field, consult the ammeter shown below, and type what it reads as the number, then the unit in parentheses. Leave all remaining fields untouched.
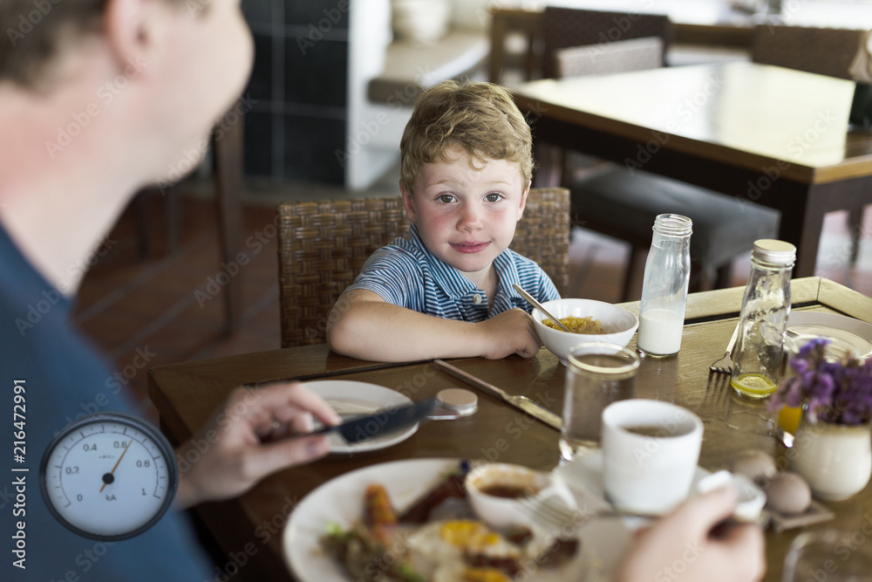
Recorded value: 0.65 (kA)
